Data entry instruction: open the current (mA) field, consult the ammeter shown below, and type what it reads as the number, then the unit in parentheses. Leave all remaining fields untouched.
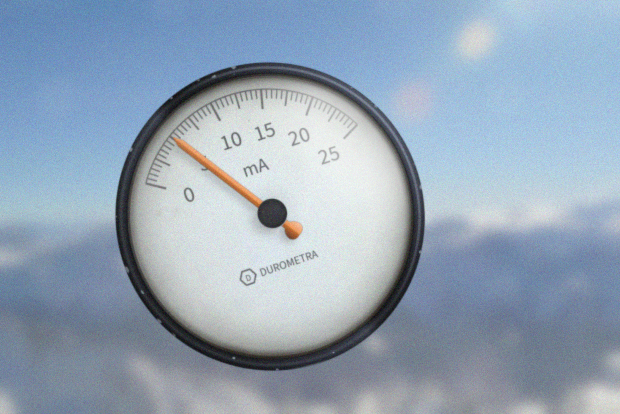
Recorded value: 5 (mA)
